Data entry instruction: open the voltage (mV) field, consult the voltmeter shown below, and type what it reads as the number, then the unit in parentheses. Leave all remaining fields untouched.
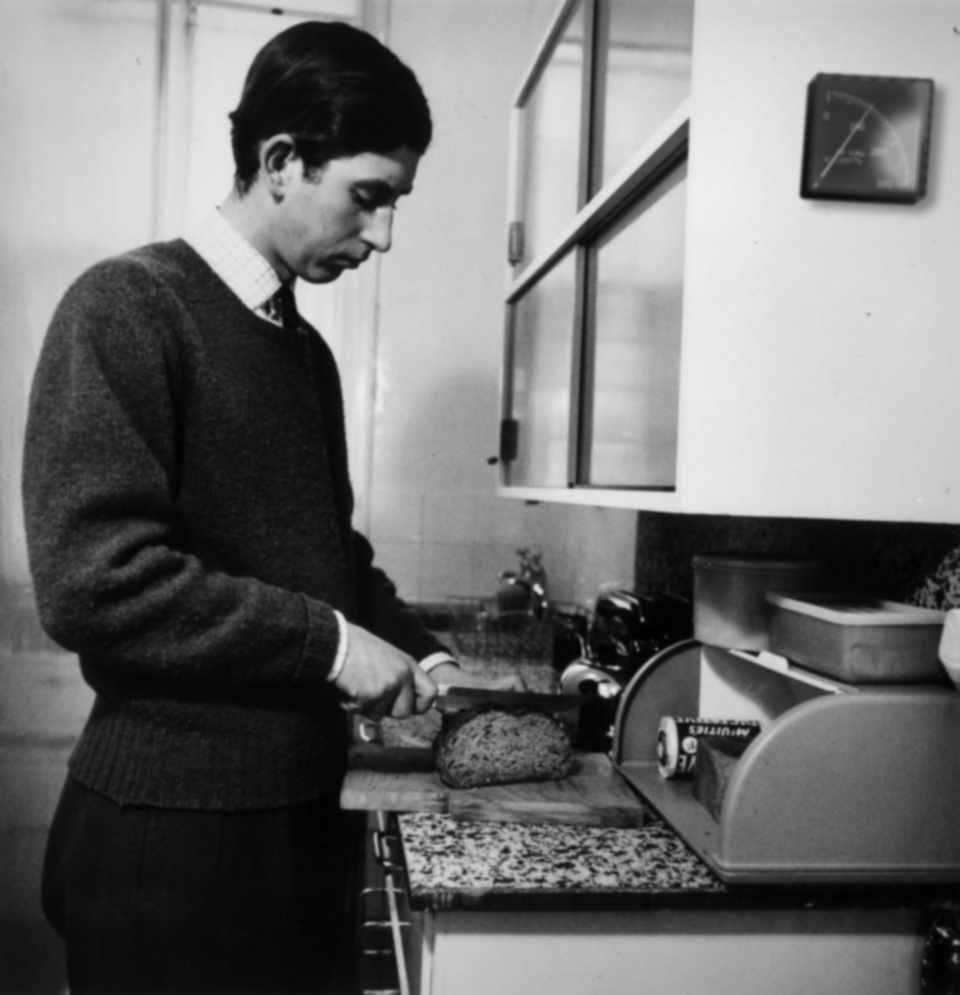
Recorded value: 100 (mV)
